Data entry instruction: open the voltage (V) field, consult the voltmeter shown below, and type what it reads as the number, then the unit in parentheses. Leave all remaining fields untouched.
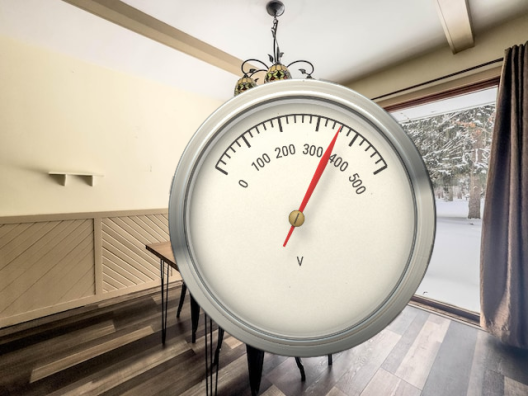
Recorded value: 360 (V)
